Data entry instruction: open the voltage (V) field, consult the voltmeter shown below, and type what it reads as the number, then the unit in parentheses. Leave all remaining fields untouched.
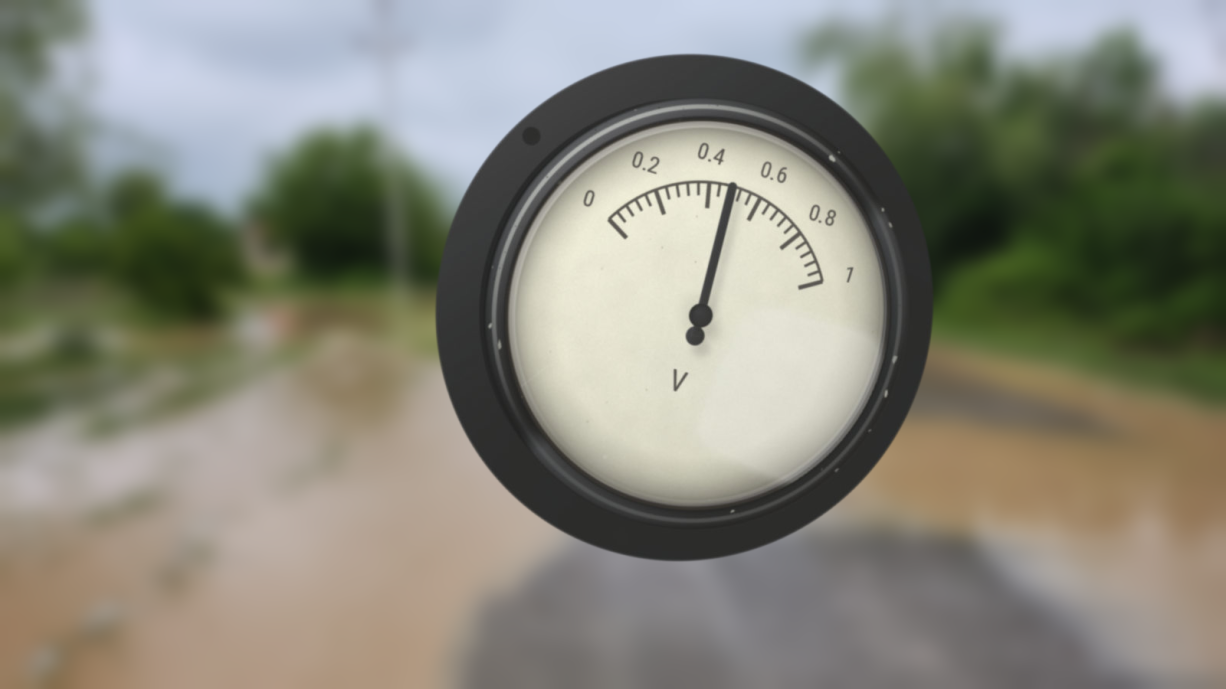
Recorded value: 0.48 (V)
